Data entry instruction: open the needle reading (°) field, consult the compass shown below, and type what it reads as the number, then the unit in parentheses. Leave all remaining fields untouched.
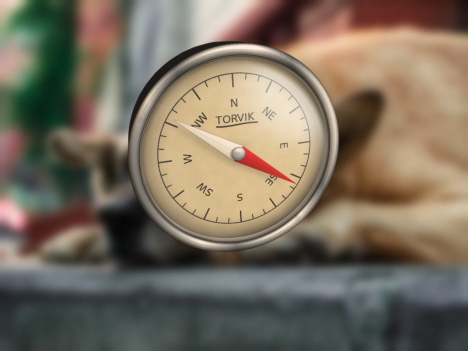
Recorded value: 125 (°)
